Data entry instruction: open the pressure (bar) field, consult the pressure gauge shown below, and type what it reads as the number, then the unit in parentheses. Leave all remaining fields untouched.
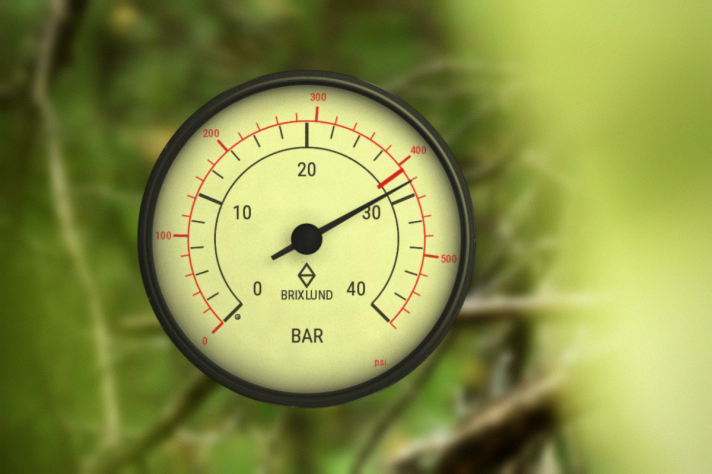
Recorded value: 29 (bar)
